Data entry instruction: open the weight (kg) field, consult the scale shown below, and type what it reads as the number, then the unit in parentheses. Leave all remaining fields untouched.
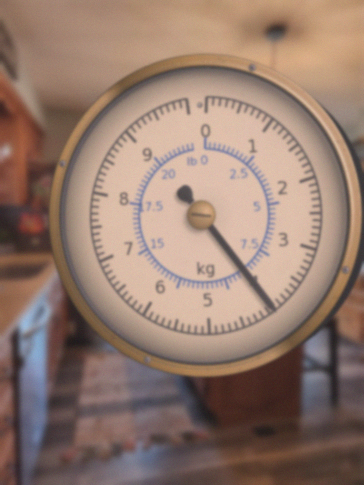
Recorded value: 4 (kg)
